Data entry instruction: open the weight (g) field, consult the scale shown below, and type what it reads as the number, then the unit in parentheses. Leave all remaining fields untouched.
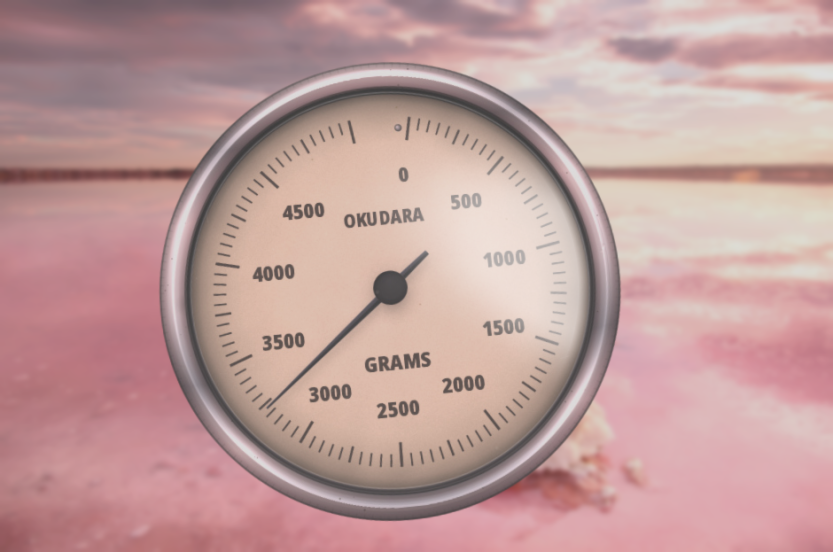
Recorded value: 3225 (g)
